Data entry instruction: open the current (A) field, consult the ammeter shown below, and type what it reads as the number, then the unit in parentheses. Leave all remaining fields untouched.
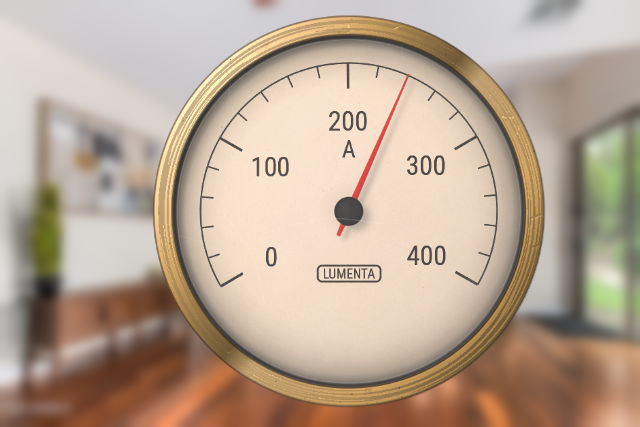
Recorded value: 240 (A)
